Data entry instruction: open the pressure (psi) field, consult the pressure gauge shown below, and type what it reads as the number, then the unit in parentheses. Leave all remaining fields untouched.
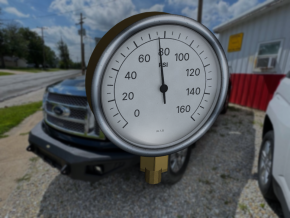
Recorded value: 75 (psi)
